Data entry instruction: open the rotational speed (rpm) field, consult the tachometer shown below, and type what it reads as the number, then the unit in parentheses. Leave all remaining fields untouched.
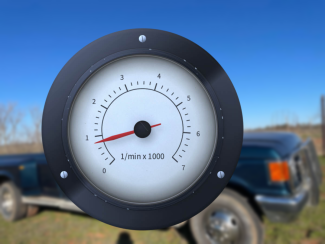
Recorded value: 800 (rpm)
